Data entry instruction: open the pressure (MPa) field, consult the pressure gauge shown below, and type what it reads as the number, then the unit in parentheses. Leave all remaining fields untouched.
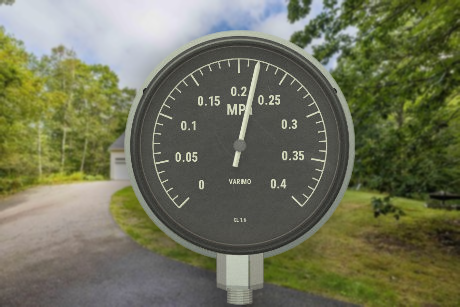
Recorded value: 0.22 (MPa)
